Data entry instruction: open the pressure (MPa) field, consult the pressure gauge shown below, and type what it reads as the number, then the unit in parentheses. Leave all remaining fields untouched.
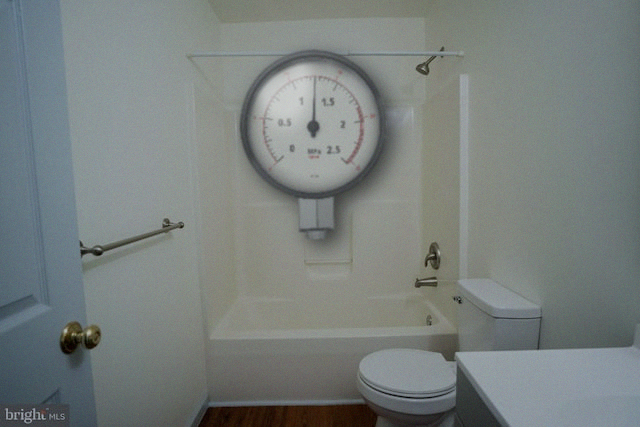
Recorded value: 1.25 (MPa)
